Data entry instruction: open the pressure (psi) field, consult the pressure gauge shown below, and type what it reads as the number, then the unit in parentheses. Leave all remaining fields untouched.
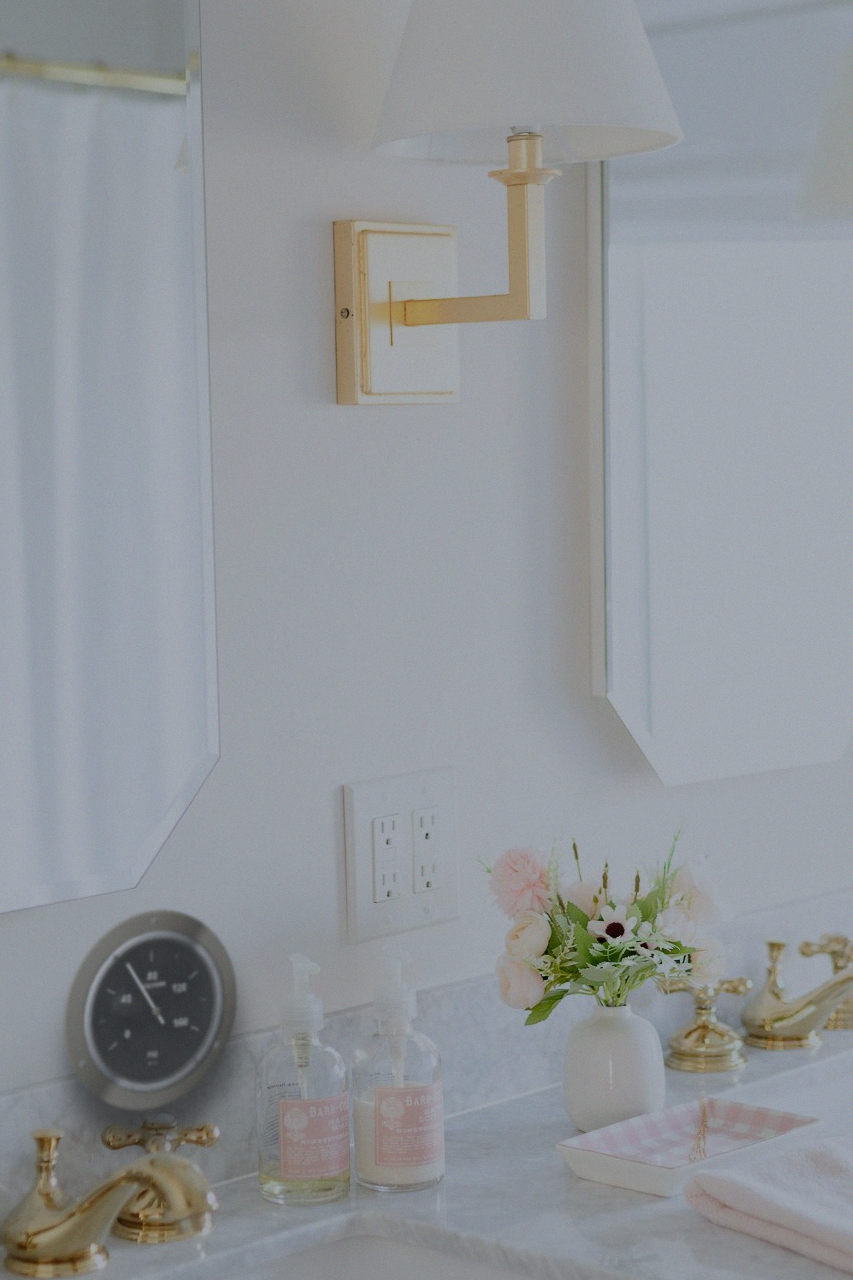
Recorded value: 60 (psi)
